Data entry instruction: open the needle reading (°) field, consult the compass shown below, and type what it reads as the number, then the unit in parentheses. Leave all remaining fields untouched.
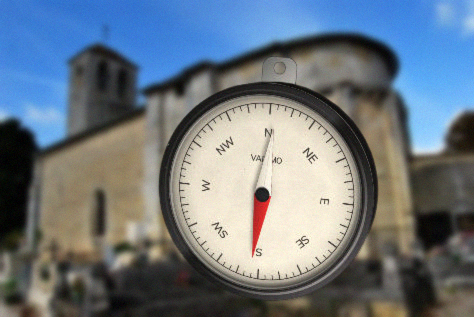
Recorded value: 185 (°)
